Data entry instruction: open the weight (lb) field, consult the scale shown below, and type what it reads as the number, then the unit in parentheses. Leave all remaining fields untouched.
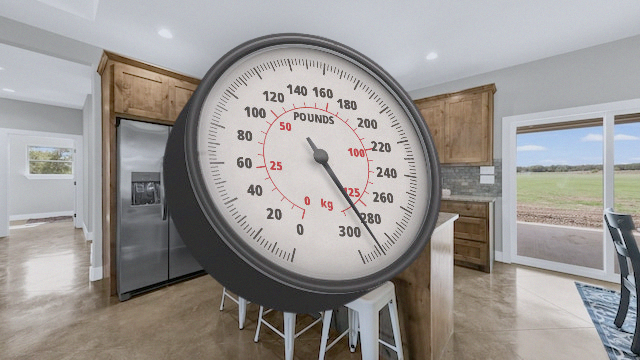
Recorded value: 290 (lb)
